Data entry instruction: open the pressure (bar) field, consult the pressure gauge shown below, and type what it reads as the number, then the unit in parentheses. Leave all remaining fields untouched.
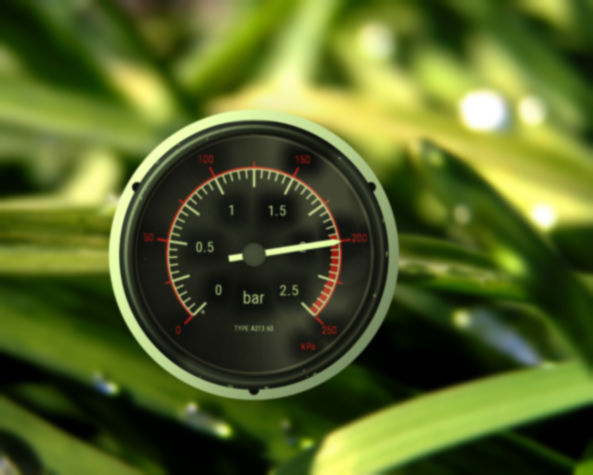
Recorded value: 2 (bar)
